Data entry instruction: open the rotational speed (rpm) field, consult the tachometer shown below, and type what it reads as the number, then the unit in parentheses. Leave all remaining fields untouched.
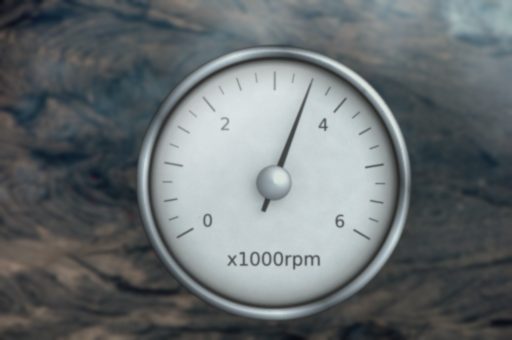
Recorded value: 3500 (rpm)
